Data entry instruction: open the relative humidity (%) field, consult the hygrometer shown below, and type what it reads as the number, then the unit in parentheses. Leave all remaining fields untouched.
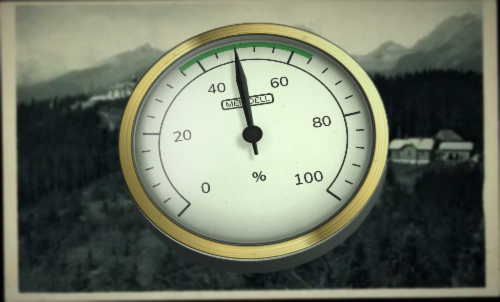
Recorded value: 48 (%)
